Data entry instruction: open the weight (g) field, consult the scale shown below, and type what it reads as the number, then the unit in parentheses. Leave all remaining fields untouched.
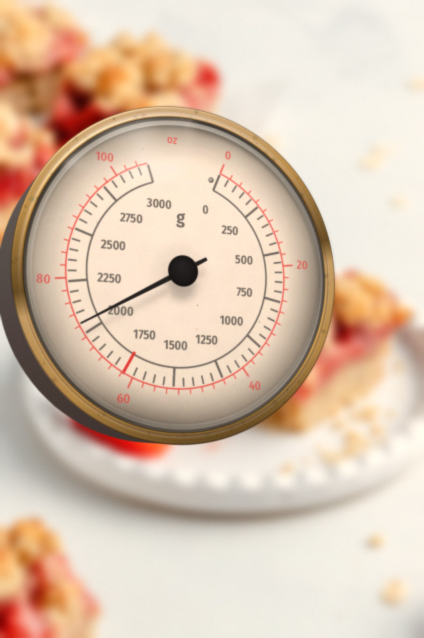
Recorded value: 2050 (g)
